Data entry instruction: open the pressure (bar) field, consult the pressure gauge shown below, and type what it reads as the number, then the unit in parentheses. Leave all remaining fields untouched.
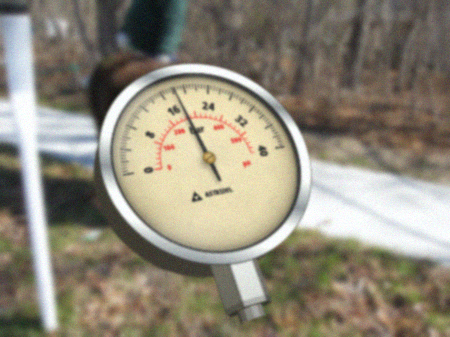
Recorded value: 18 (bar)
